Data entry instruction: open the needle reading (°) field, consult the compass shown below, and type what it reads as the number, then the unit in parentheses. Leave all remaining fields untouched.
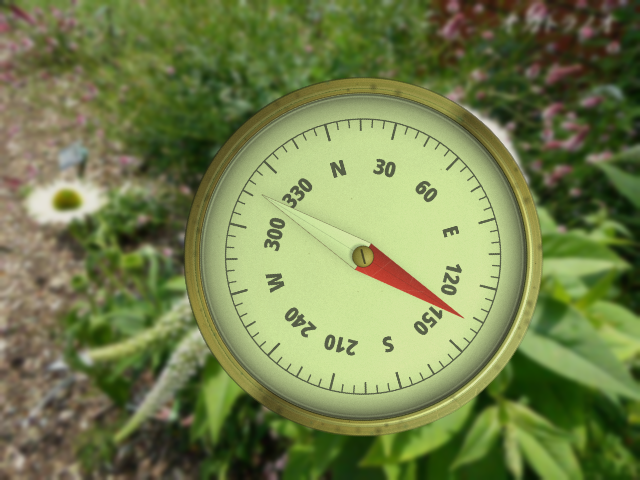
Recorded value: 137.5 (°)
